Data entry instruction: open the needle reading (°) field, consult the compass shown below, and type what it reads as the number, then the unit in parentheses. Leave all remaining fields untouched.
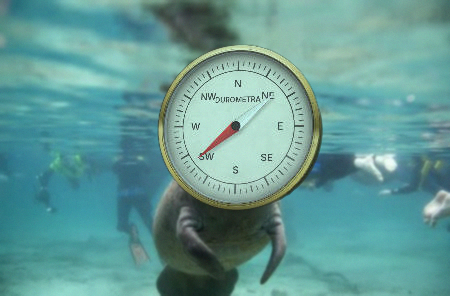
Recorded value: 230 (°)
